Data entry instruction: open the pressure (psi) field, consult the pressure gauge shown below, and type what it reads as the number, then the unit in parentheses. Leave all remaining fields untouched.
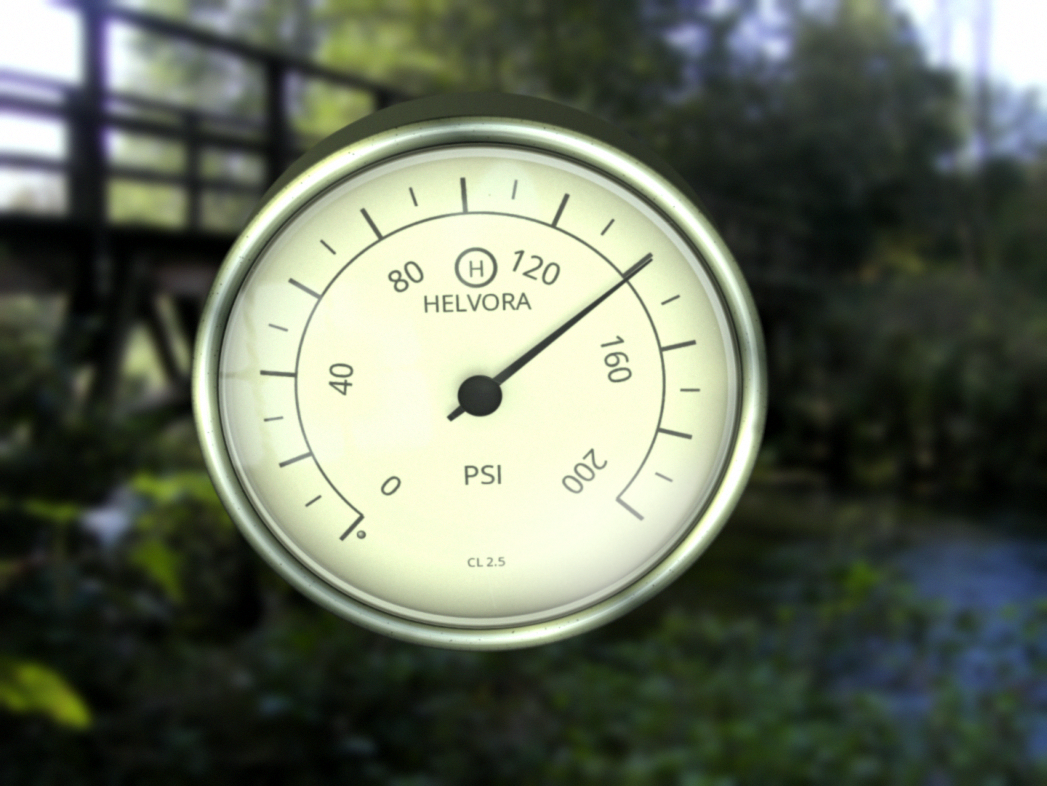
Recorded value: 140 (psi)
